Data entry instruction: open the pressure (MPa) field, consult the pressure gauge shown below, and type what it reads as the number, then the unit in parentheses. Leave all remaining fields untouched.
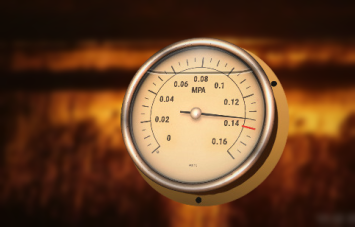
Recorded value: 0.135 (MPa)
